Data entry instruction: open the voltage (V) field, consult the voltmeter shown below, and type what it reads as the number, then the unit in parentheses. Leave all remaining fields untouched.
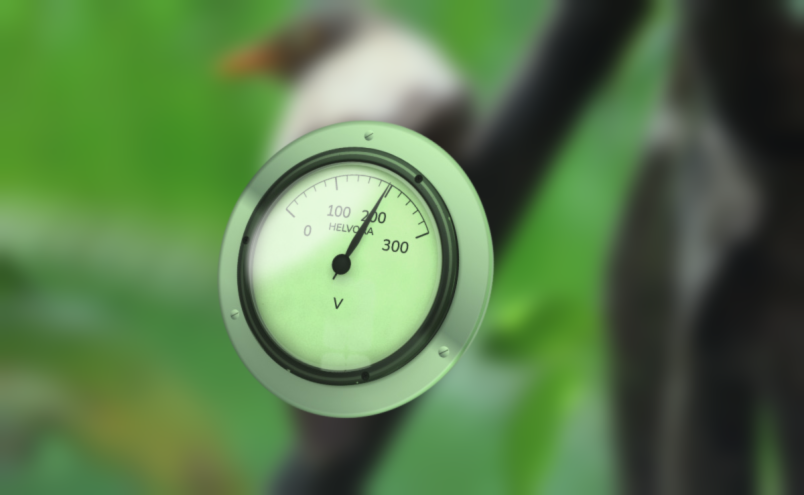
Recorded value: 200 (V)
